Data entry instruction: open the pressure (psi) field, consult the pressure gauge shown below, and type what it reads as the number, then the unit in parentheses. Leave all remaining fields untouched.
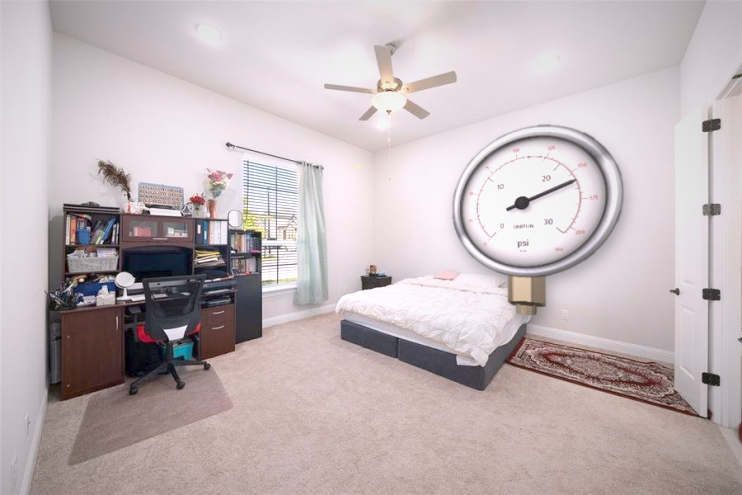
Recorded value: 23 (psi)
